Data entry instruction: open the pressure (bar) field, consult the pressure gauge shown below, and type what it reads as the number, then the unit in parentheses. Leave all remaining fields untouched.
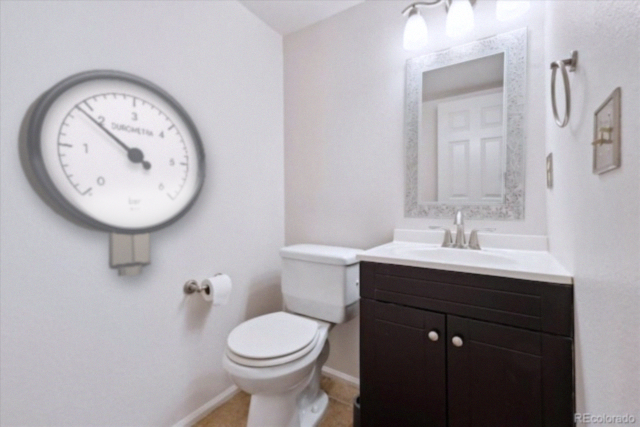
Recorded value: 1.8 (bar)
